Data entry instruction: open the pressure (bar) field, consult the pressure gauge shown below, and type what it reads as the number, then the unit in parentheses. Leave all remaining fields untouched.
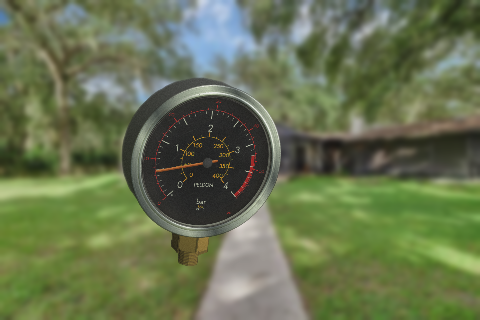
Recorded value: 0.5 (bar)
